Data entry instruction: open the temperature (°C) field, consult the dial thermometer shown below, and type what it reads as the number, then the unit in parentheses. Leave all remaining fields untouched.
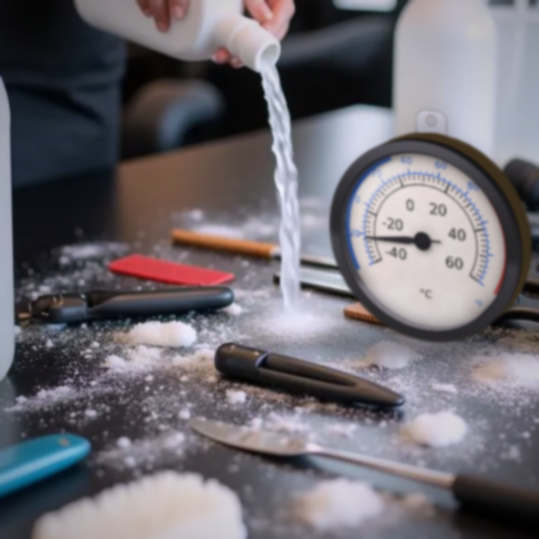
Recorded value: -30 (°C)
